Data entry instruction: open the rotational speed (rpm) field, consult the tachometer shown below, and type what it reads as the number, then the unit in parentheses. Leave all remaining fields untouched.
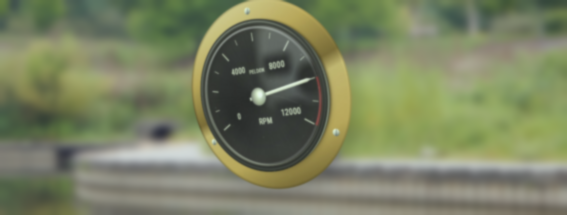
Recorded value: 10000 (rpm)
